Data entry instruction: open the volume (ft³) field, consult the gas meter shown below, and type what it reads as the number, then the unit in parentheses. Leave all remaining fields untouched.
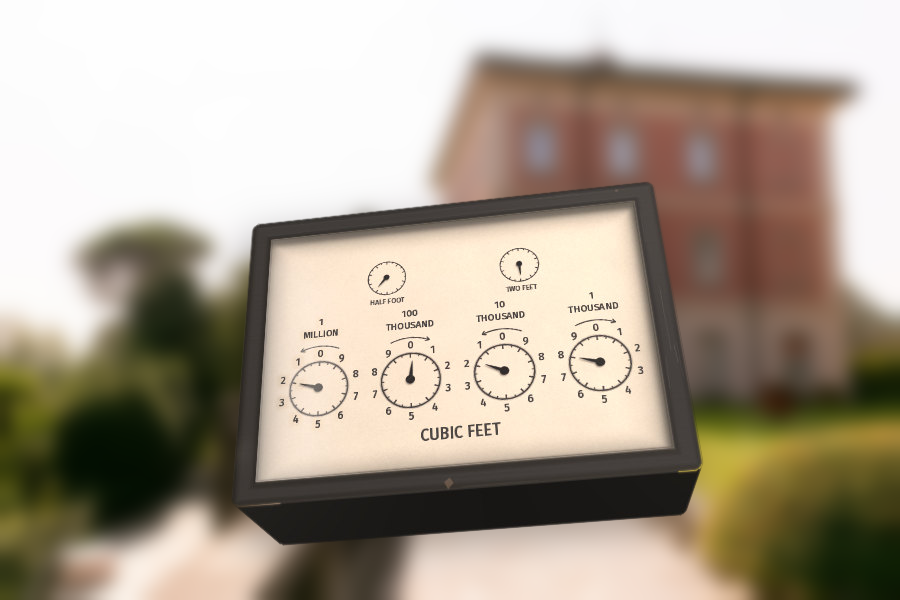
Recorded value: 201800 (ft³)
